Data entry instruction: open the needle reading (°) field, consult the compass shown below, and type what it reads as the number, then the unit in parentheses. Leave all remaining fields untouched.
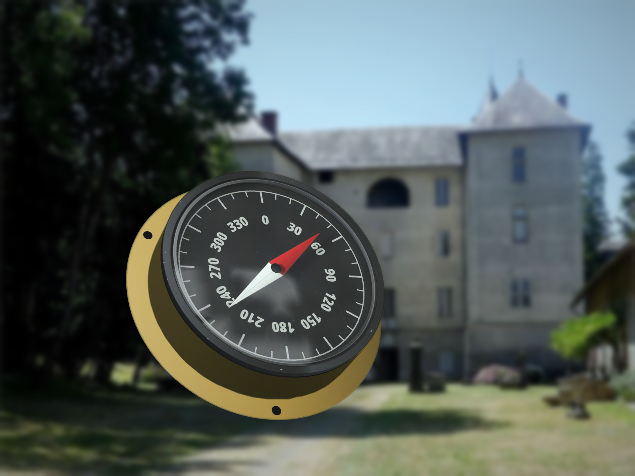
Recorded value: 50 (°)
